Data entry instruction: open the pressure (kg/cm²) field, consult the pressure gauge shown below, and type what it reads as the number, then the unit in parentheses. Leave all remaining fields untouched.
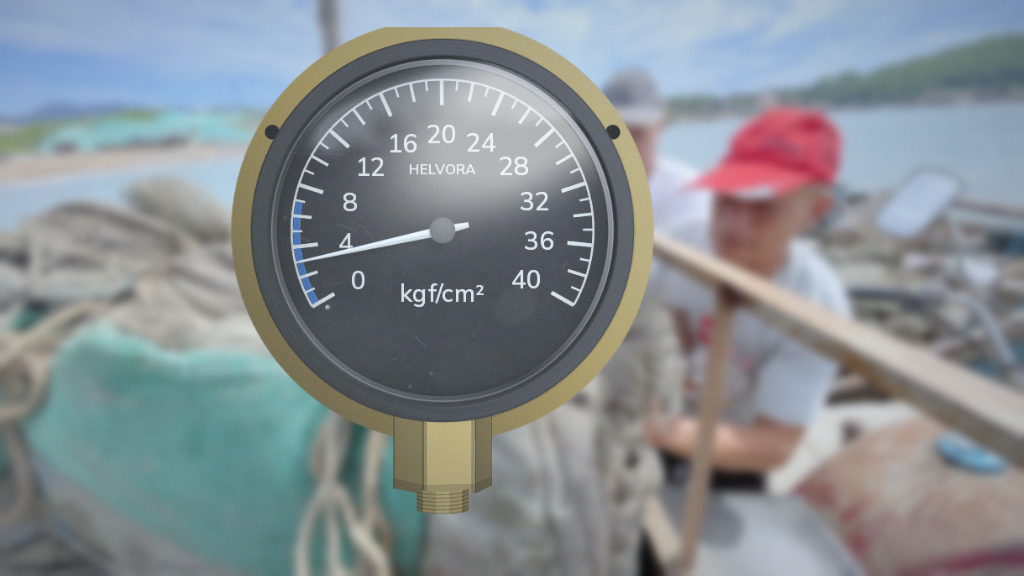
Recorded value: 3 (kg/cm²)
